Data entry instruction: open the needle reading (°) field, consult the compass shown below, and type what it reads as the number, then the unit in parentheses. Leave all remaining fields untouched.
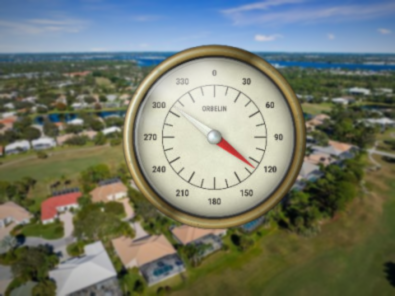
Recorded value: 127.5 (°)
